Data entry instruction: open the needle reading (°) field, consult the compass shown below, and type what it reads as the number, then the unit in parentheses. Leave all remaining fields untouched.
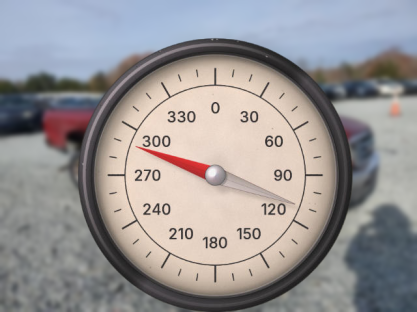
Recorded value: 290 (°)
